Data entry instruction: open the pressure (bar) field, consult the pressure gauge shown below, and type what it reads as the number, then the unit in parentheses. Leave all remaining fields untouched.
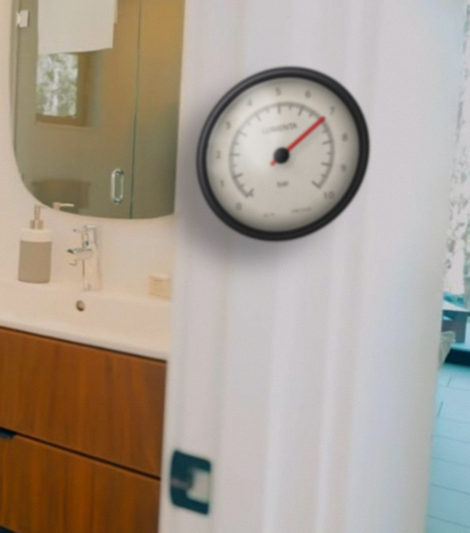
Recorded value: 7 (bar)
